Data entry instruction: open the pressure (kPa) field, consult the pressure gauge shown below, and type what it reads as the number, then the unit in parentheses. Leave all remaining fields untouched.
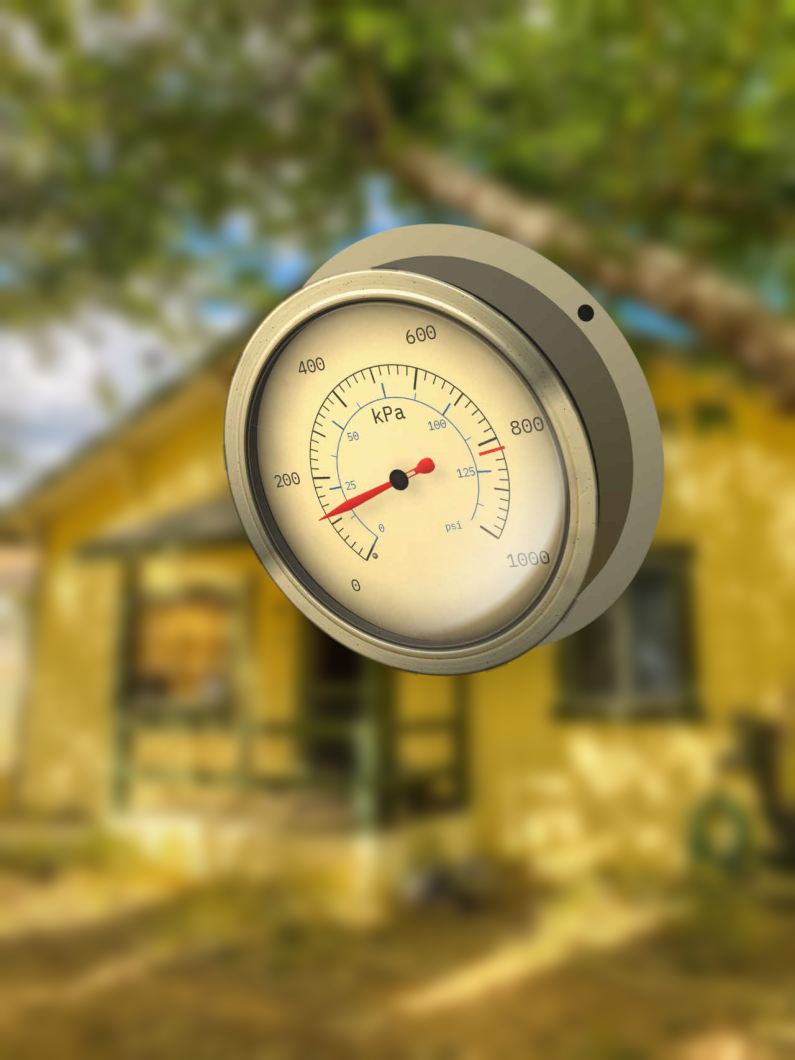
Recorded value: 120 (kPa)
